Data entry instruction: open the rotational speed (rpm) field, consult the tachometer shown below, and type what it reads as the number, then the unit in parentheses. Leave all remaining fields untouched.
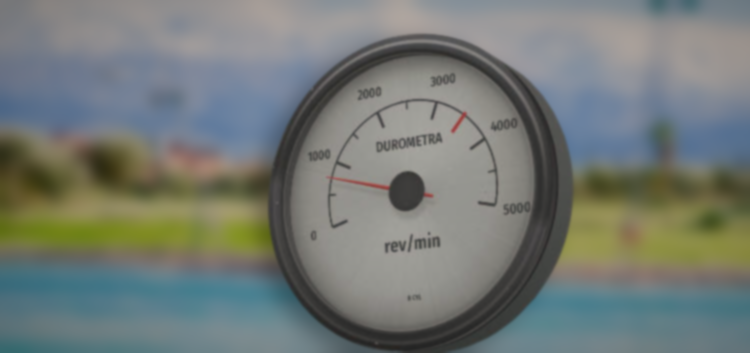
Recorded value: 750 (rpm)
